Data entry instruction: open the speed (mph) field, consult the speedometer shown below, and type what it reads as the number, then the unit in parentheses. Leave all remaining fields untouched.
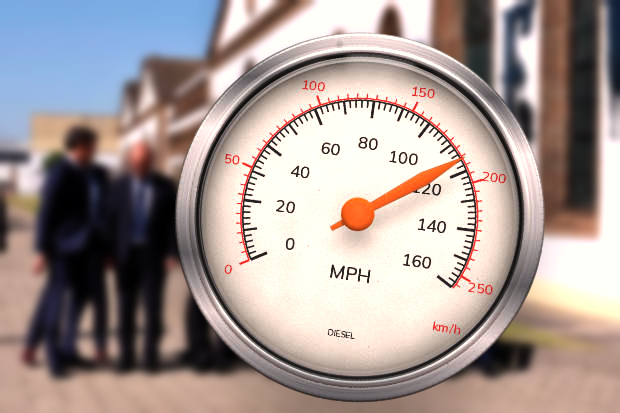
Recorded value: 116 (mph)
